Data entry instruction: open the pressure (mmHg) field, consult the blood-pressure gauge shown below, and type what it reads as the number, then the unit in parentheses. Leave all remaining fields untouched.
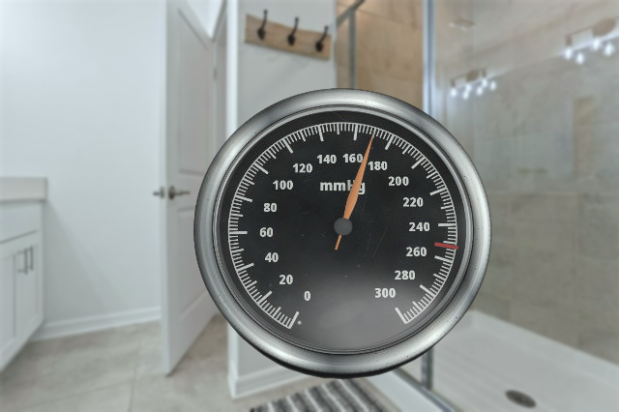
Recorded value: 170 (mmHg)
